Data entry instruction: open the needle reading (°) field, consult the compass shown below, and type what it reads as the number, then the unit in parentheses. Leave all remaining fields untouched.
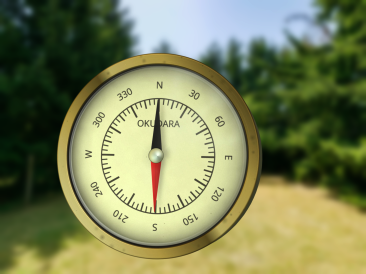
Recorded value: 180 (°)
